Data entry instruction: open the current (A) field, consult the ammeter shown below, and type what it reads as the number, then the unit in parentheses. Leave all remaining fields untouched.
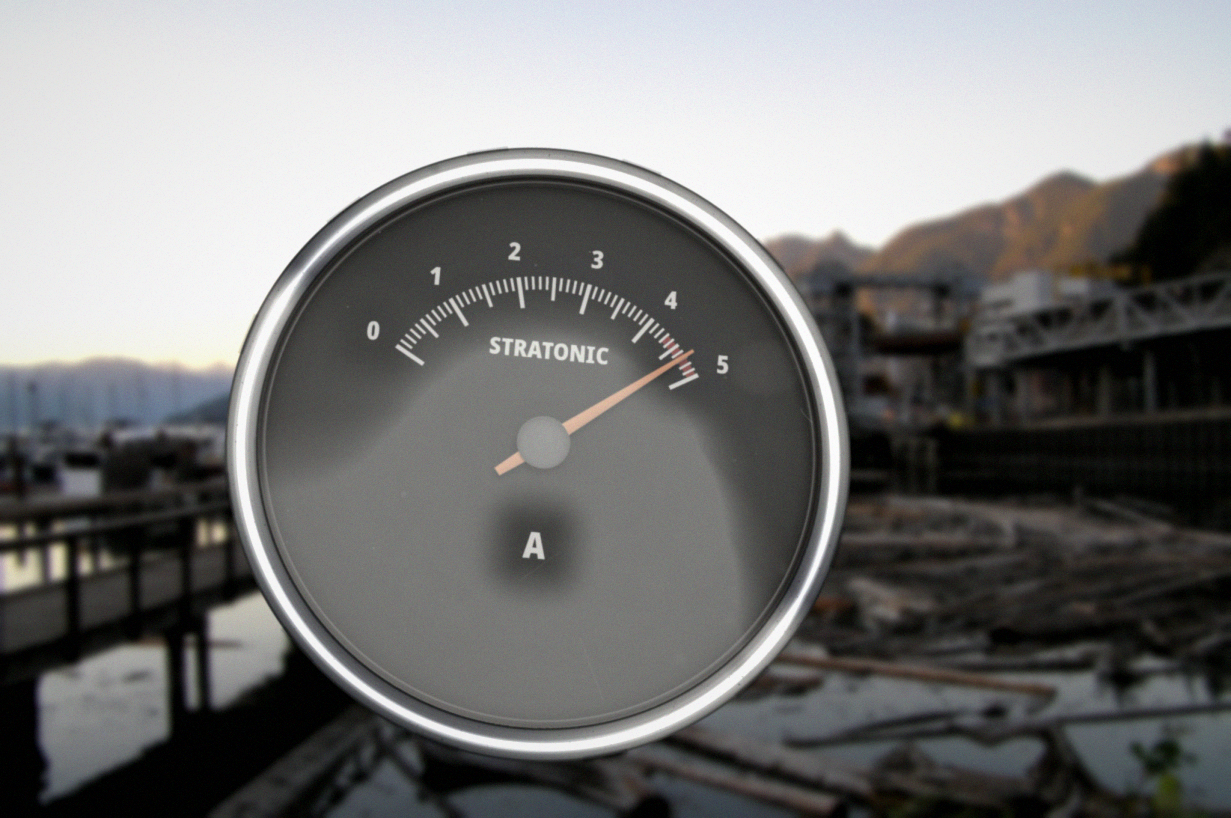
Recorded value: 4.7 (A)
